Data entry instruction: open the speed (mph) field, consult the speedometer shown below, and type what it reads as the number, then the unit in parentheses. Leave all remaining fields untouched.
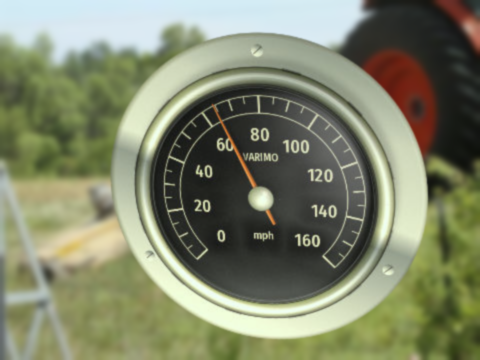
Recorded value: 65 (mph)
